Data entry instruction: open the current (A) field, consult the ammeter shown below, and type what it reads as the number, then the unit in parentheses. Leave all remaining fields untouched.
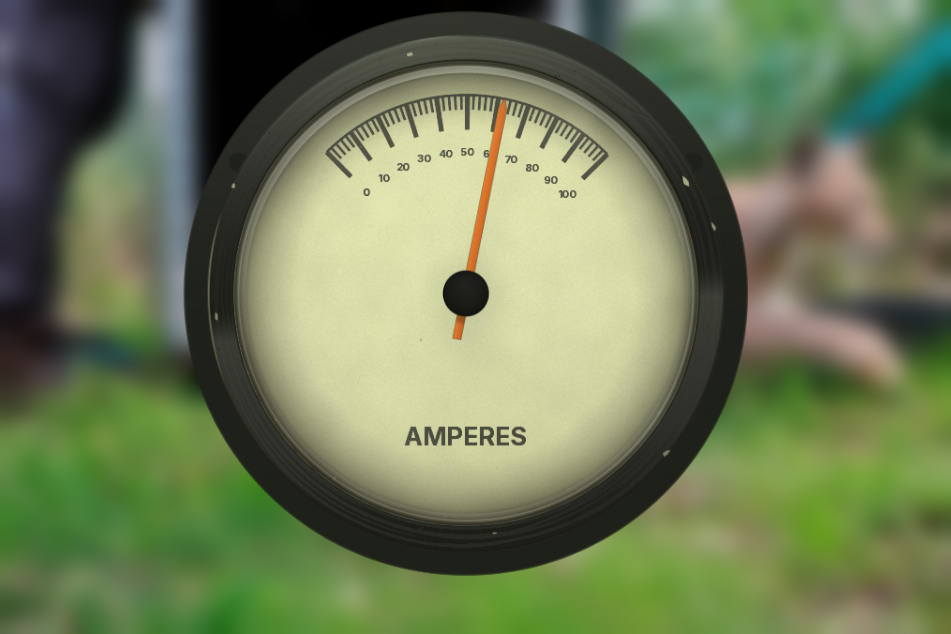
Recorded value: 62 (A)
